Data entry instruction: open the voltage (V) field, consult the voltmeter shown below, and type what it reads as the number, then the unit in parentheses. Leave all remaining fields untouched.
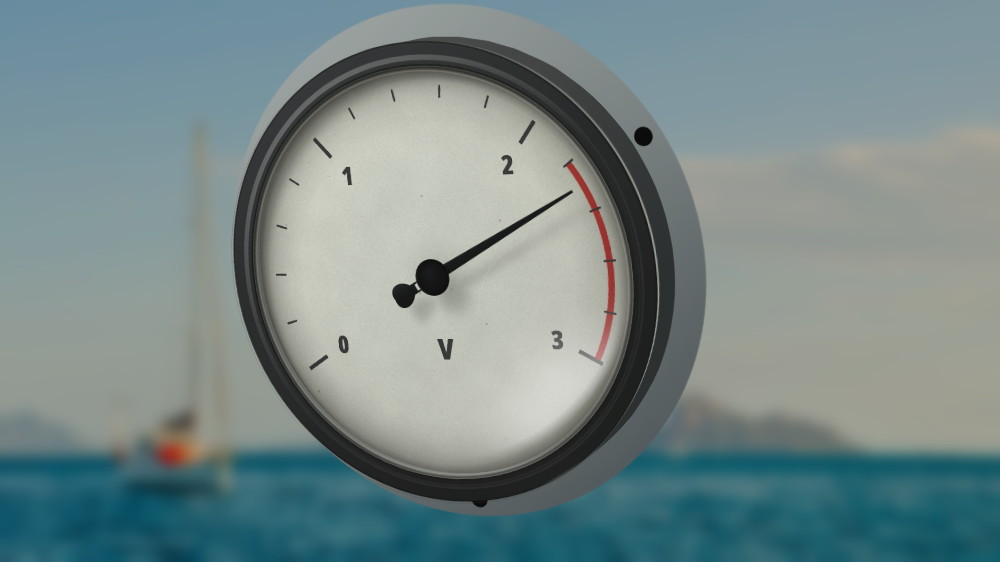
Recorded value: 2.3 (V)
